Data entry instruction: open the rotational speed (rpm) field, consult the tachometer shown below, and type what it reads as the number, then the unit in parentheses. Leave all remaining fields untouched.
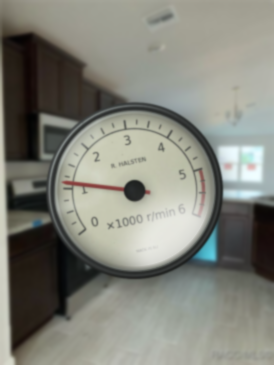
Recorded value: 1125 (rpm)
